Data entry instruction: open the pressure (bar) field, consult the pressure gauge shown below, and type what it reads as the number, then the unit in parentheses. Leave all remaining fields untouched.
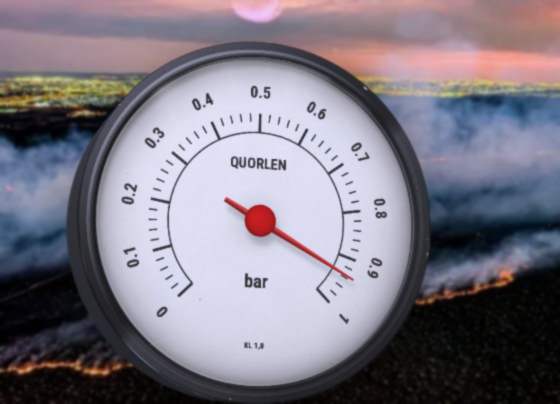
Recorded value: 0.94 (bar)
